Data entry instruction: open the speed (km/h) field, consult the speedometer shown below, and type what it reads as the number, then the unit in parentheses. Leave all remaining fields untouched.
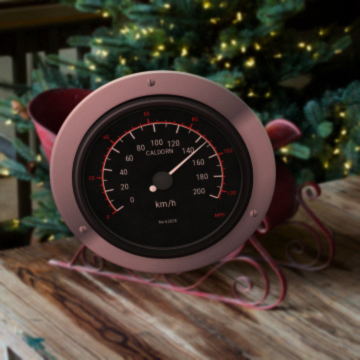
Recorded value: 145 (km/h)
